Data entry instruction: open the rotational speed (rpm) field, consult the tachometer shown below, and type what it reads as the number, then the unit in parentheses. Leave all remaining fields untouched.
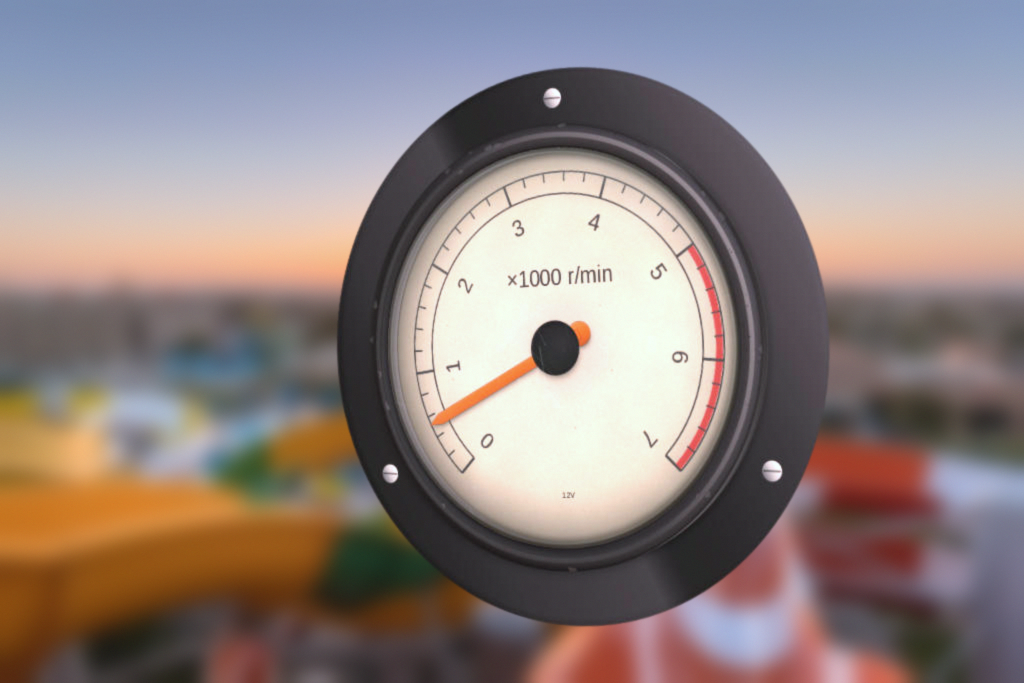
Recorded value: 500 (rpm)
